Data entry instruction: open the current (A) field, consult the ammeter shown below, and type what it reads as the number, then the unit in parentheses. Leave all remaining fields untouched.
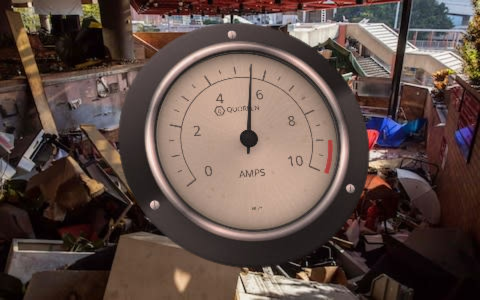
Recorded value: 5.5 (A)
